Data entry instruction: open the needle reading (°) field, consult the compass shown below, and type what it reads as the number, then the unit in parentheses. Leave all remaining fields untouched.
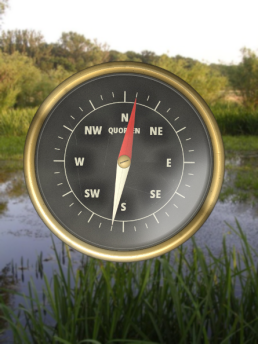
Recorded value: 10 (°)
